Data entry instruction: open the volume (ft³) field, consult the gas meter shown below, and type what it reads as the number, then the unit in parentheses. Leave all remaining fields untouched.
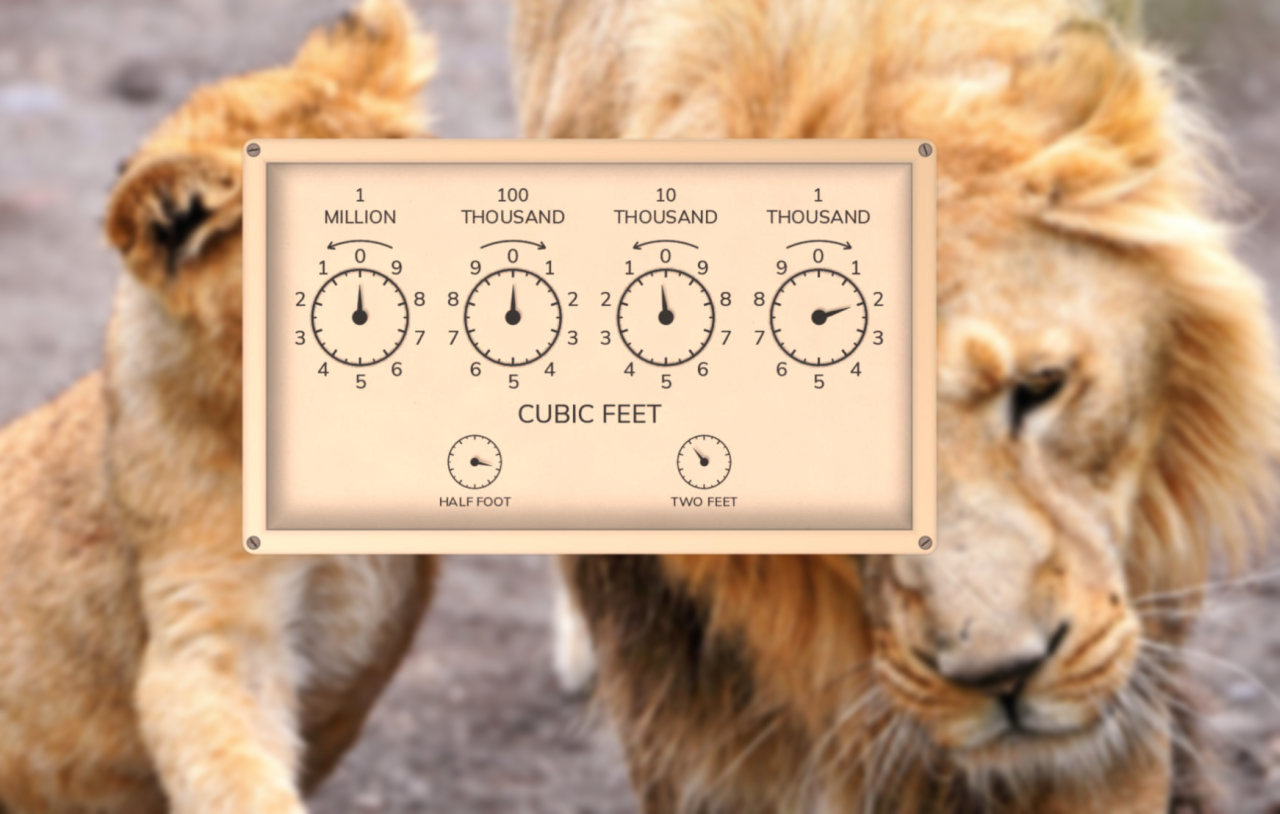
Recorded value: 200 (ft³)
